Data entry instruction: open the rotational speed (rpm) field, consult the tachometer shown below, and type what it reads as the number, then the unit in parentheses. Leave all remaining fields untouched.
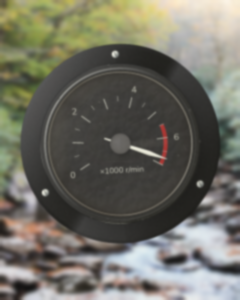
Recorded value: 6750 (rpm)
